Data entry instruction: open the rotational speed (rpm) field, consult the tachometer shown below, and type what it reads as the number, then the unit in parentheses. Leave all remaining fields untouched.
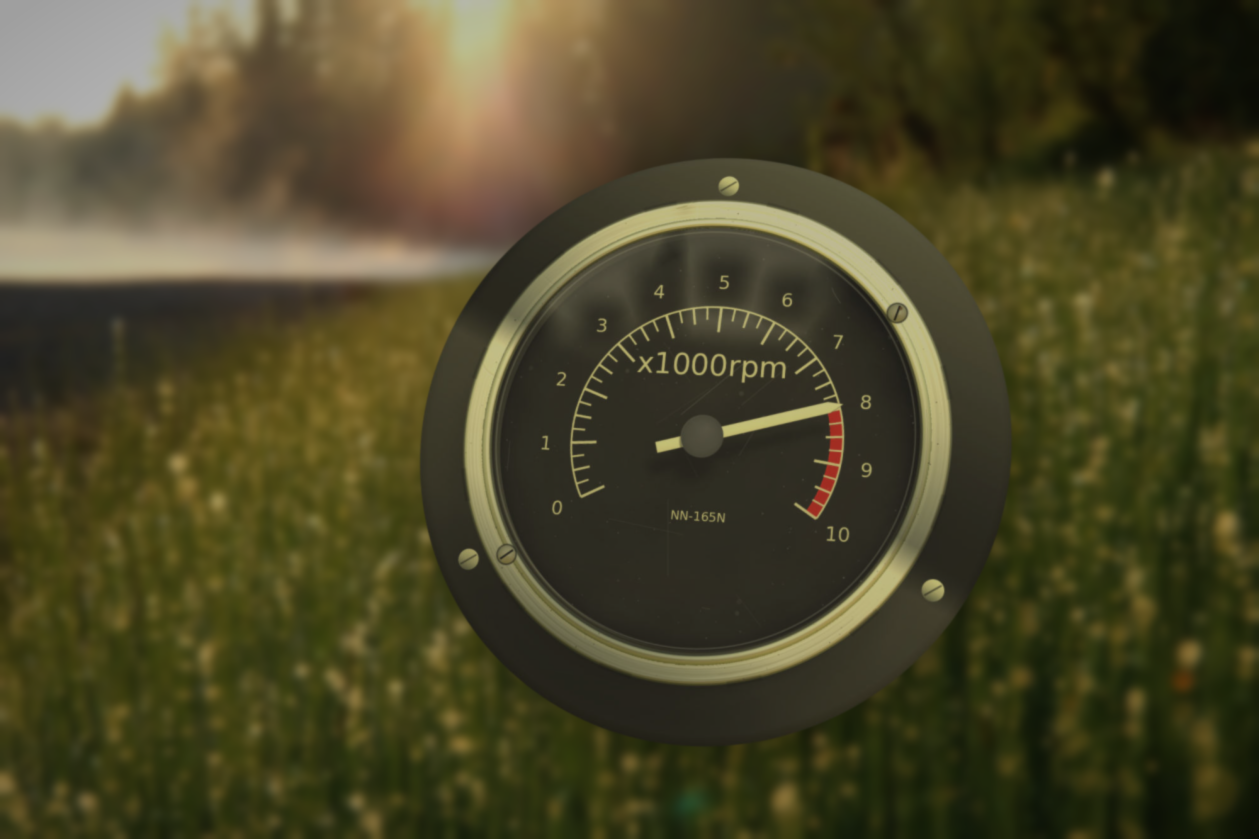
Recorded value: 8000 (rpm)
